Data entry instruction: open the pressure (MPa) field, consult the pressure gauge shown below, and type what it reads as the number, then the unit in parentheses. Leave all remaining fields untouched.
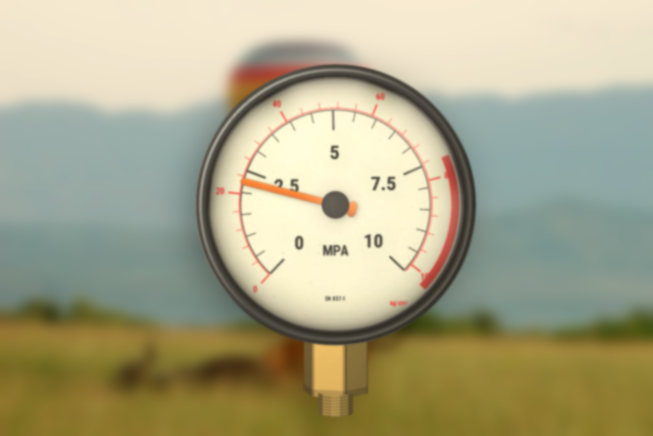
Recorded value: 2.25 (MPa)
